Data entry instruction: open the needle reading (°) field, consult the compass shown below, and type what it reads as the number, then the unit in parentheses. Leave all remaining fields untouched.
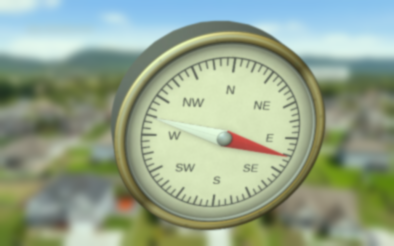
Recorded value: 105 (°)
